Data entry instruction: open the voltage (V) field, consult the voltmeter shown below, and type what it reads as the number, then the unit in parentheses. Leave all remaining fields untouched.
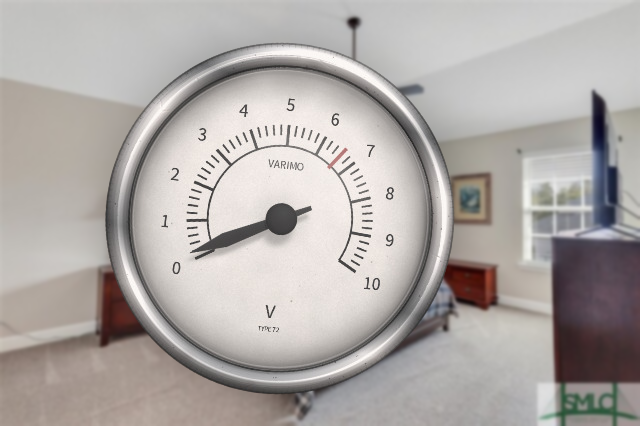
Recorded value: 0.2 (V)
